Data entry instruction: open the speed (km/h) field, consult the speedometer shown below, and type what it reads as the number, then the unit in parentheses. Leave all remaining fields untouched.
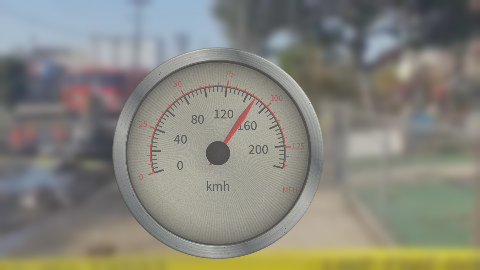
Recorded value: 148 (km/h)
